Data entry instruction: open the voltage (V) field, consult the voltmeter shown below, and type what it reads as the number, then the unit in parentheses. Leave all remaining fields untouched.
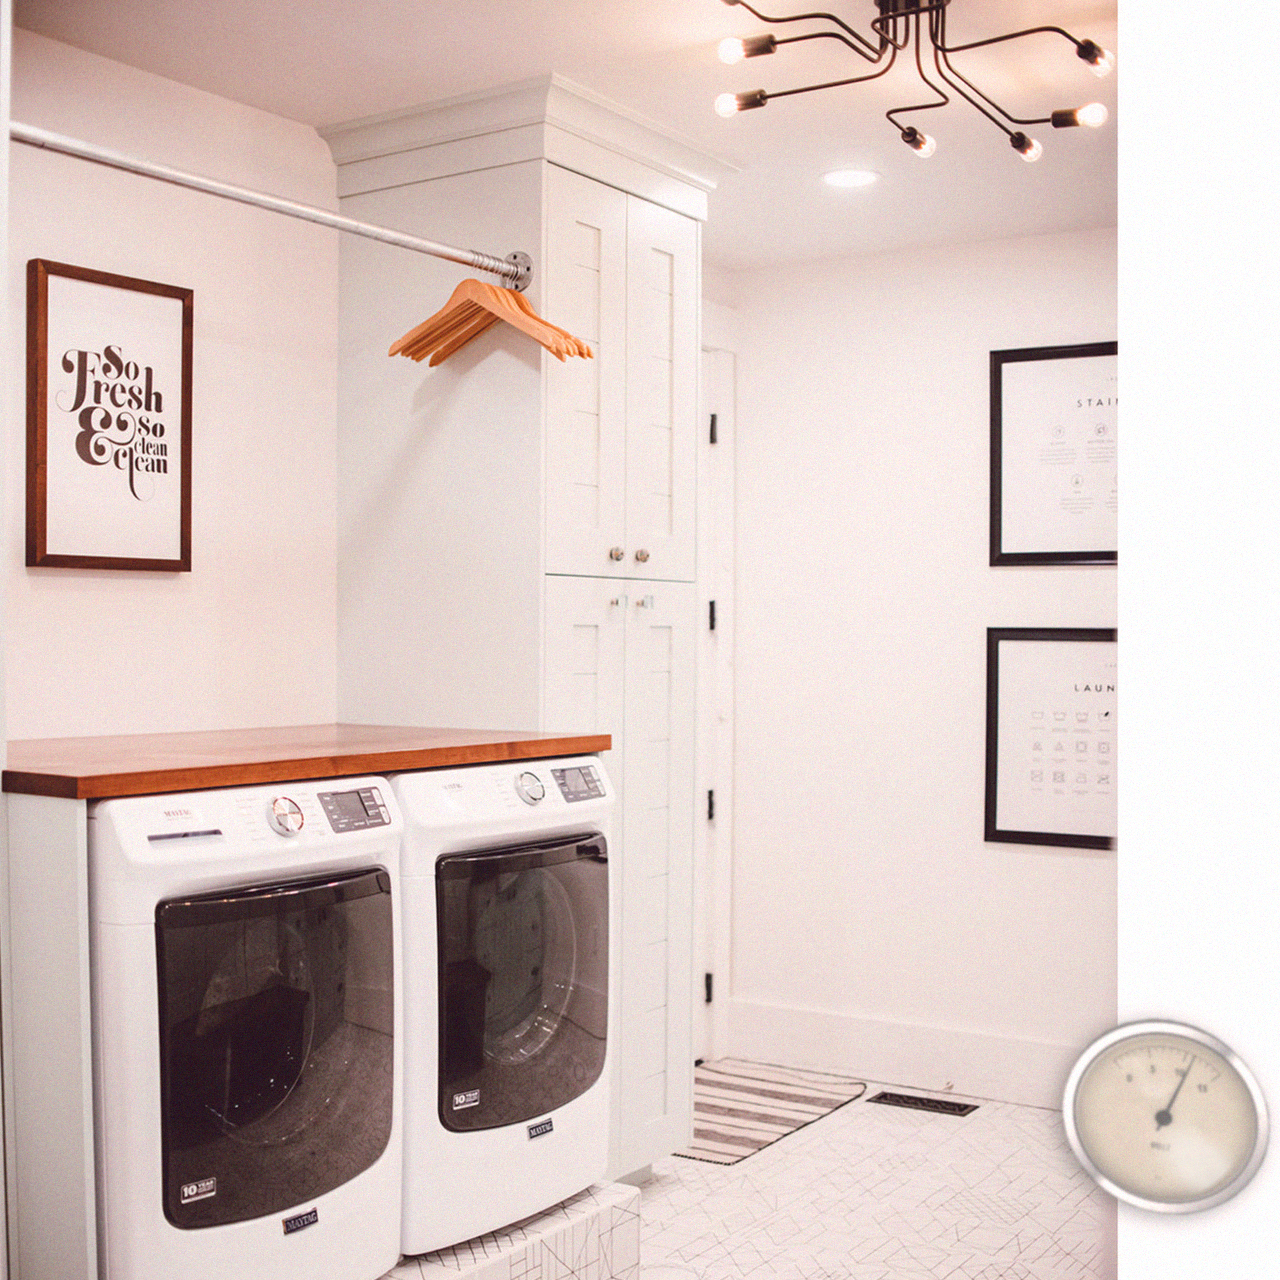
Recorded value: 11 (V)
